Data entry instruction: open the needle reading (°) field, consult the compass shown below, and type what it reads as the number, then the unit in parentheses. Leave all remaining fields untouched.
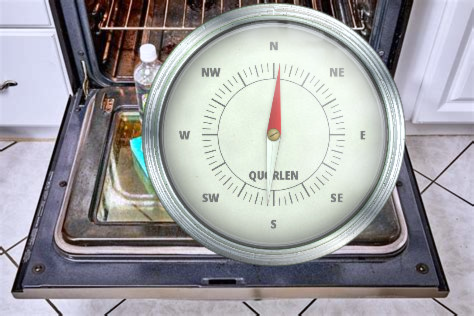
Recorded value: 5 (°)
